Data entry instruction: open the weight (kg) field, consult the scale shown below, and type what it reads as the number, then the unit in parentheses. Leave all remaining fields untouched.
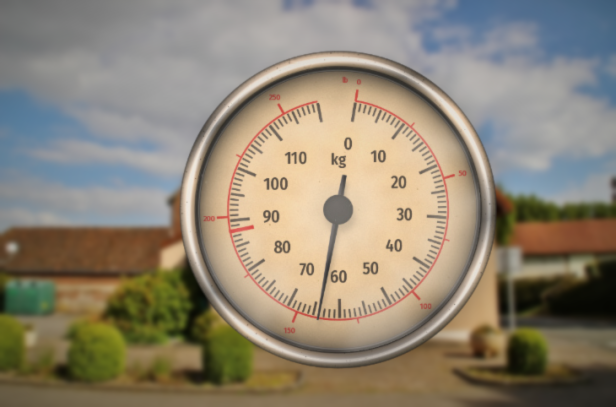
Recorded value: 64 (kg)
